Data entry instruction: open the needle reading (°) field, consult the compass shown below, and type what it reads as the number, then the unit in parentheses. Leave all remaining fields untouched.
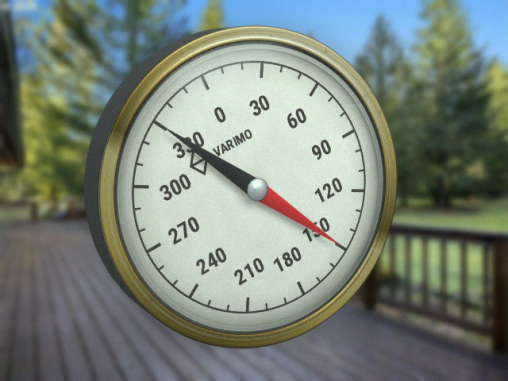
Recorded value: 150 (°)
